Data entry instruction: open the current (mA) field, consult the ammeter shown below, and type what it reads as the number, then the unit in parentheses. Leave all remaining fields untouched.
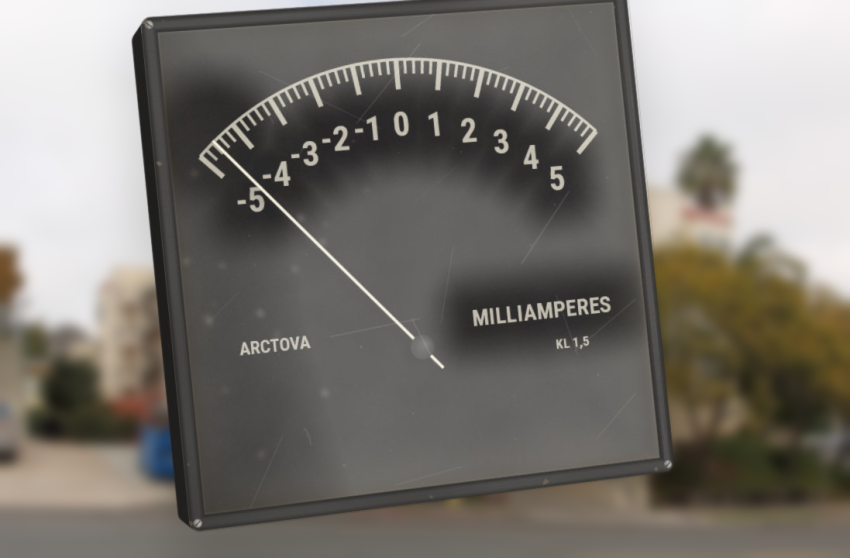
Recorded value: -4.6 (mA)
